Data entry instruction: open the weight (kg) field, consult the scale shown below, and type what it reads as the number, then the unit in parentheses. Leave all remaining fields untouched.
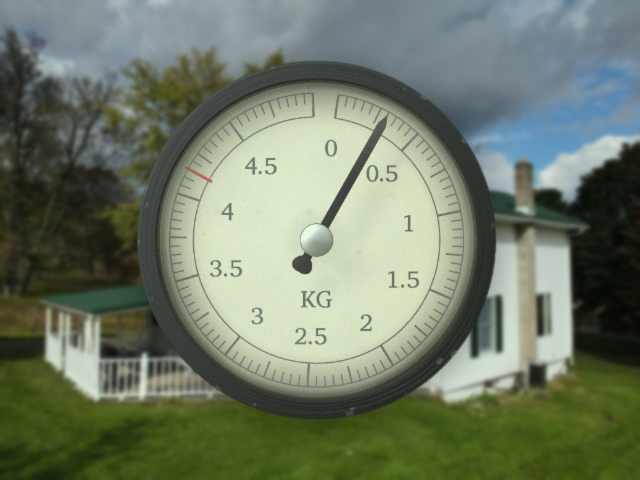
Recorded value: 0.3 (kg)
